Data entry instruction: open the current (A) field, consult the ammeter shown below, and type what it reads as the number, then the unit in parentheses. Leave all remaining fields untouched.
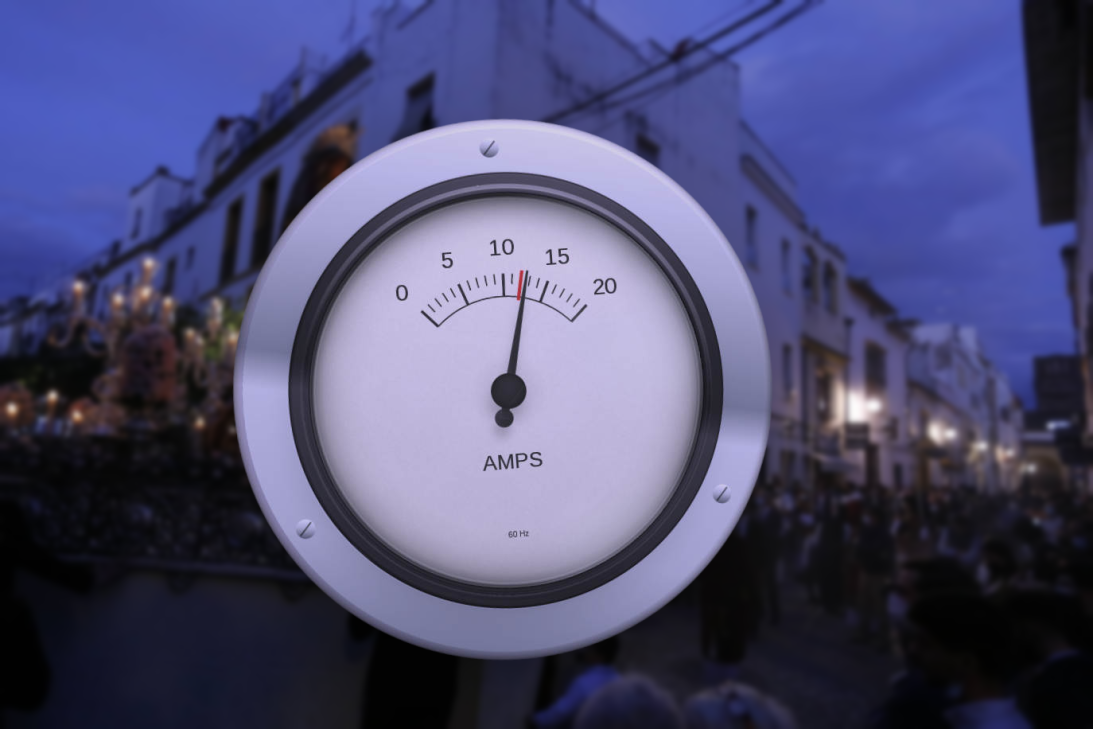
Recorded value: 12.5 (A)
